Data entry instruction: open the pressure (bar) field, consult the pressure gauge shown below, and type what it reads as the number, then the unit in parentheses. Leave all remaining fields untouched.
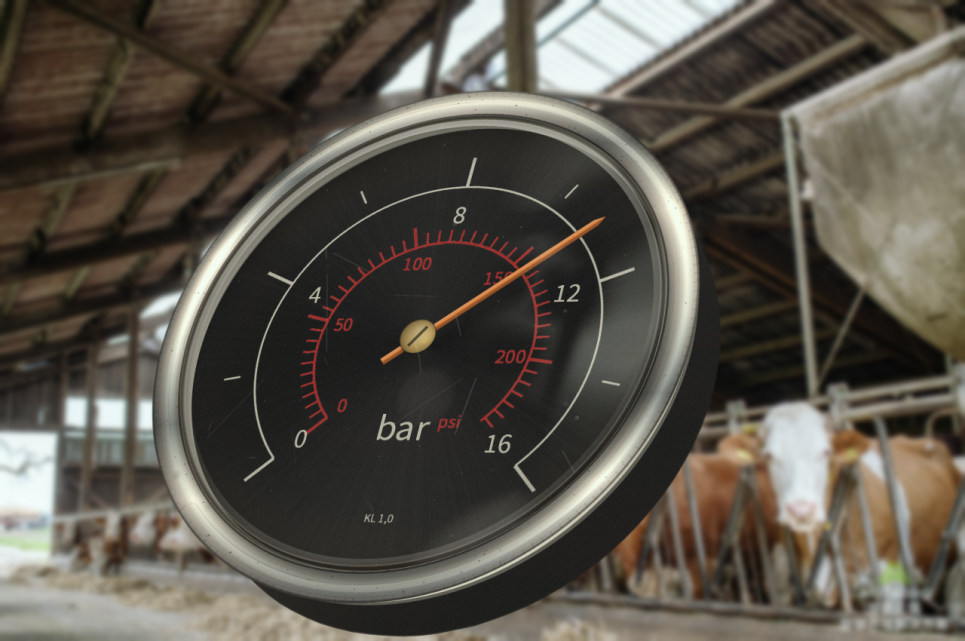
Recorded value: 11 (bar)
